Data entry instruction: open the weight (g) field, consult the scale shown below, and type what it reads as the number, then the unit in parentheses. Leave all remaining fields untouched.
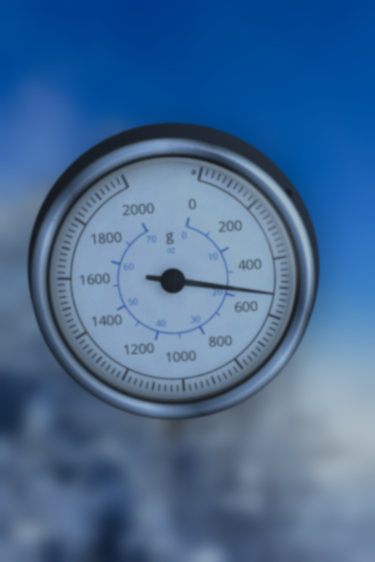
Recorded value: 520 (g)
